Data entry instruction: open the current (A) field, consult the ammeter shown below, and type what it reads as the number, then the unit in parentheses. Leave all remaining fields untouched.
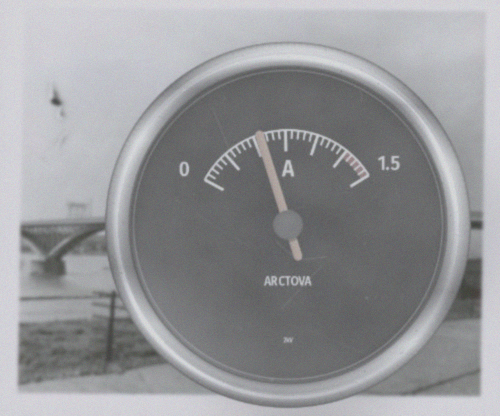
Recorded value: 0.55 (A)
